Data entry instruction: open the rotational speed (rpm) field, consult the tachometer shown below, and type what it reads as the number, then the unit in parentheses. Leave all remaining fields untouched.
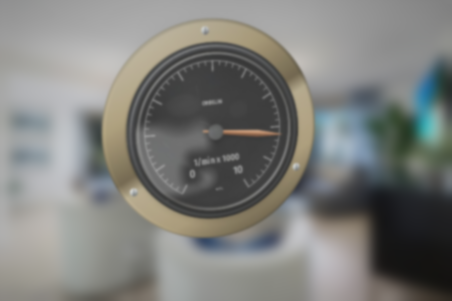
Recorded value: 8200 (rpm)
